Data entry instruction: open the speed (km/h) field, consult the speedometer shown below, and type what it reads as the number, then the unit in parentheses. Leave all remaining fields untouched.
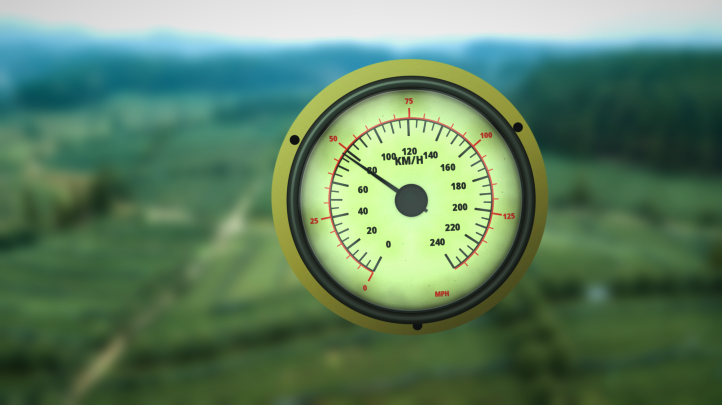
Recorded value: 77.5 (km/h)
